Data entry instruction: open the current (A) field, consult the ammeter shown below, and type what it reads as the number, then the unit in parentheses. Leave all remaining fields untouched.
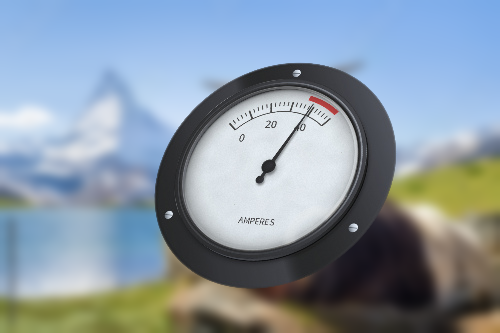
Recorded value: 40 (A)
